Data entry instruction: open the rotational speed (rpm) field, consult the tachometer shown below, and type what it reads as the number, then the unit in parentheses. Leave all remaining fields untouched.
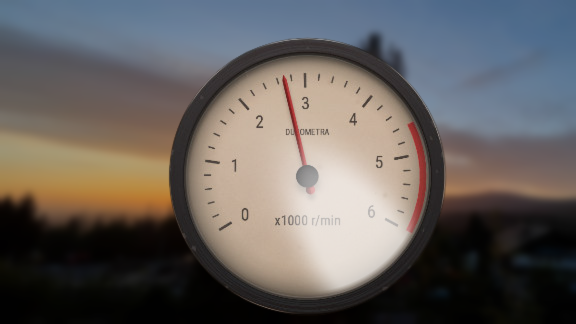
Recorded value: 2700 (rpm)
